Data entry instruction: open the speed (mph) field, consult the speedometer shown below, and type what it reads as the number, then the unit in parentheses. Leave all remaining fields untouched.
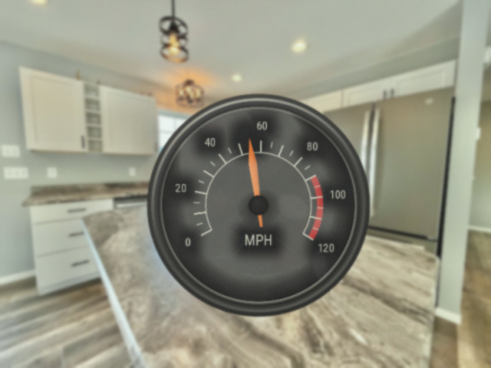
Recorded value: 55 (mph)
